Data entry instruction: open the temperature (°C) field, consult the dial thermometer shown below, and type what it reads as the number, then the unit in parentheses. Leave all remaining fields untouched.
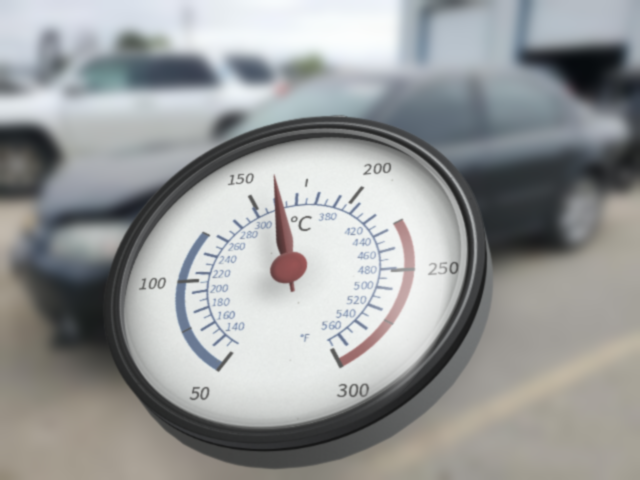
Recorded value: 162.5 (°C)
